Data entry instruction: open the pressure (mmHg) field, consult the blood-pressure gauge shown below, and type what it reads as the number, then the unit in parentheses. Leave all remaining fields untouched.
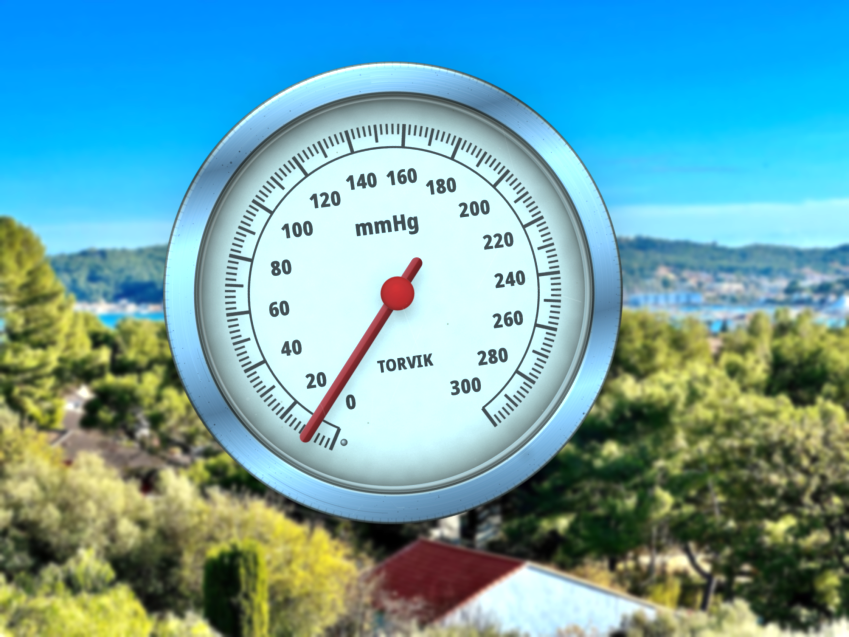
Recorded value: 10 (mmHg)
